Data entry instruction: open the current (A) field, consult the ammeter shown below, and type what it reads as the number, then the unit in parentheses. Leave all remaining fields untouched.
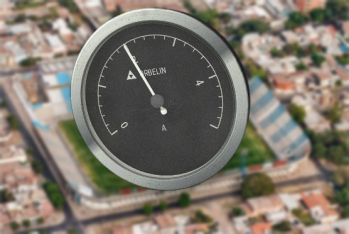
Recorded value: 2 (A)
